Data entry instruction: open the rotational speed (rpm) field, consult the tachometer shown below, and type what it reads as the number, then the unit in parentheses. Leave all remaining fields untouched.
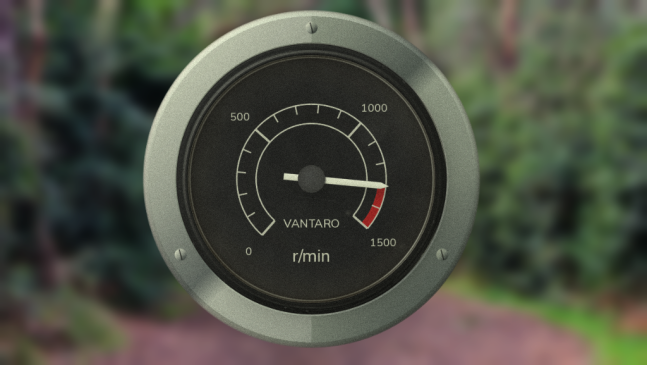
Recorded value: 1300 (rpm)
